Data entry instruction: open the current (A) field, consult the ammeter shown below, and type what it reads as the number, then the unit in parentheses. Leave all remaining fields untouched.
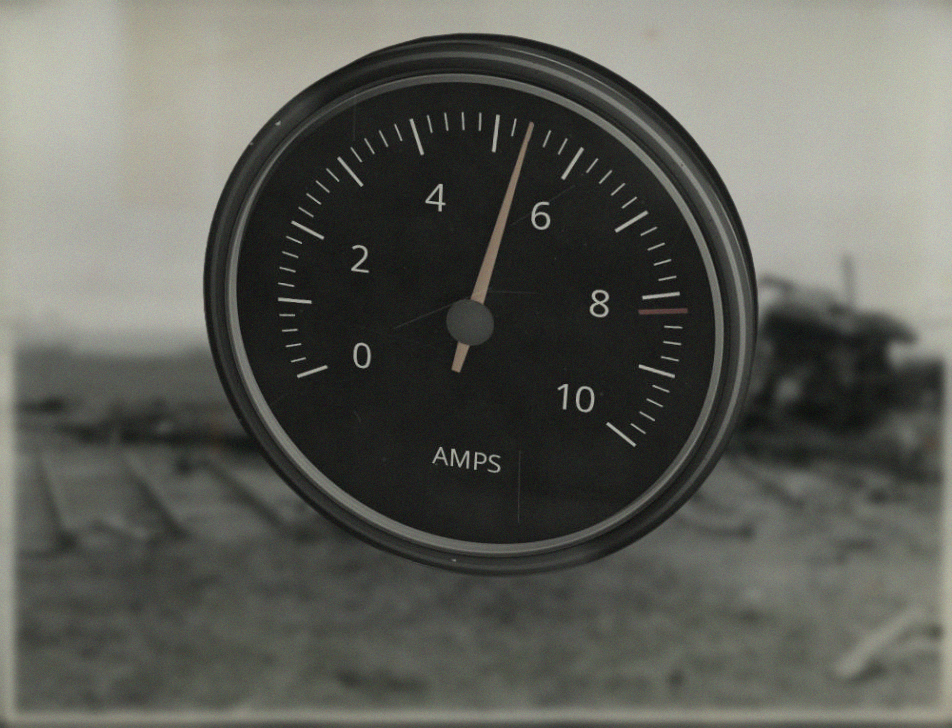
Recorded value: 5.4 (A)
